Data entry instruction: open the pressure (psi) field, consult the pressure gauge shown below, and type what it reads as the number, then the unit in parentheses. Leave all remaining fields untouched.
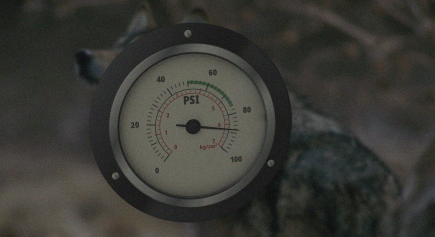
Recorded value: 88 (psi)
